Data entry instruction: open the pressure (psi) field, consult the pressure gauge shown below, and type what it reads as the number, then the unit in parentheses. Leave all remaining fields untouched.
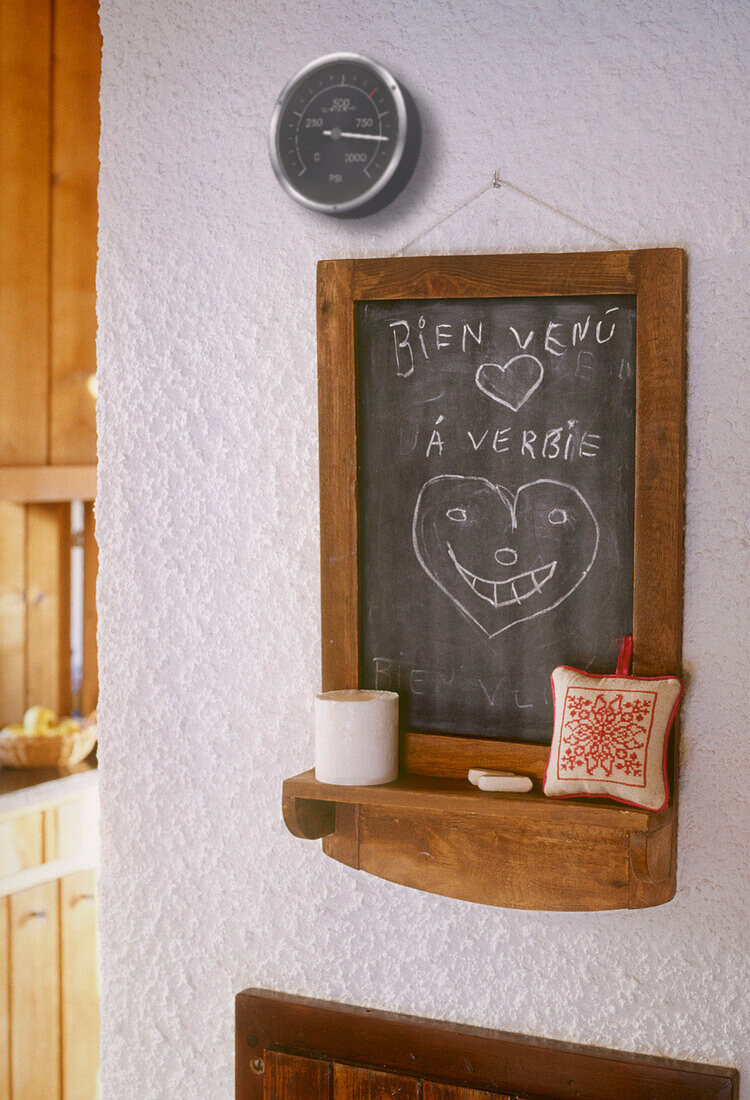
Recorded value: 850 (psi)
